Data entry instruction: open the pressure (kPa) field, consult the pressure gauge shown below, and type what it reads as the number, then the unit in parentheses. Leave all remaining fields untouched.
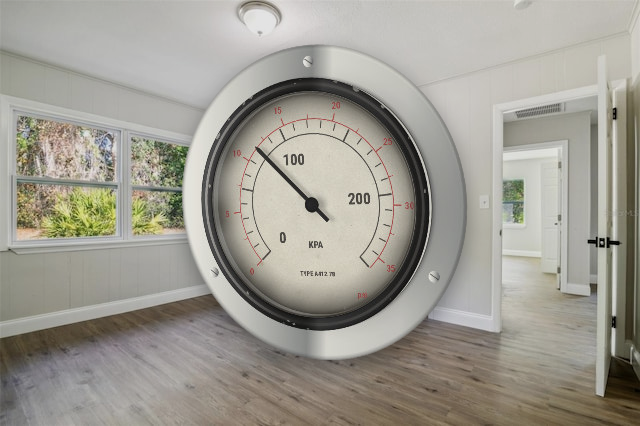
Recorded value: 80 (kPa)
